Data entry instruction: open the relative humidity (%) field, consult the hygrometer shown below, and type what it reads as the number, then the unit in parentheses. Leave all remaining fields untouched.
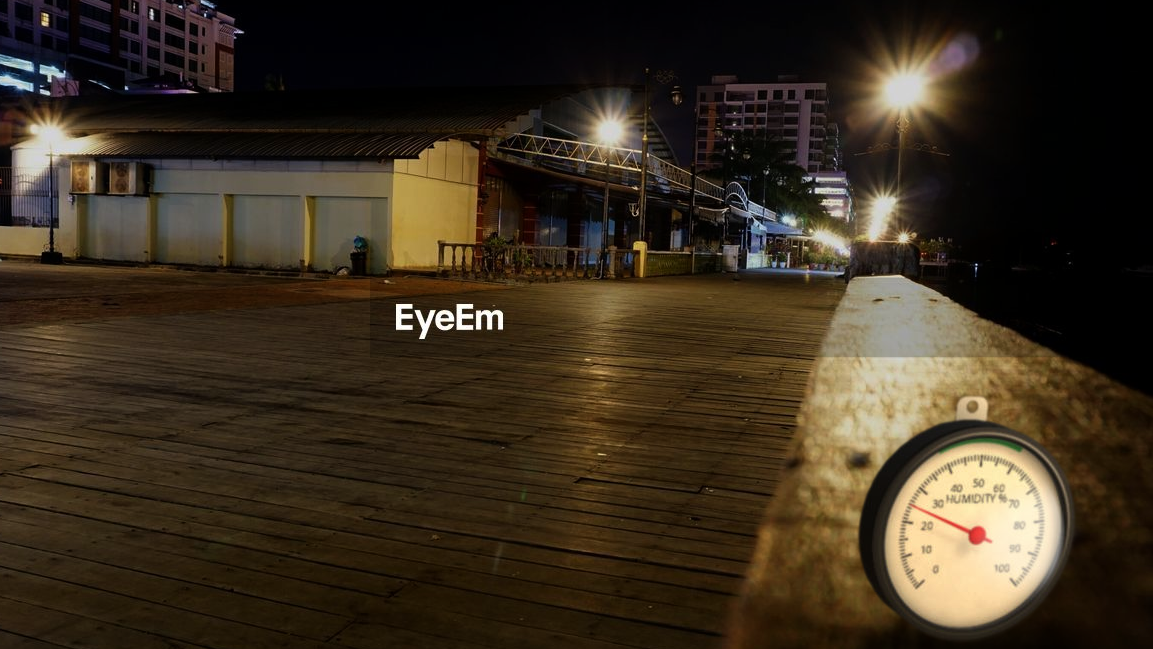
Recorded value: 25 (%)
